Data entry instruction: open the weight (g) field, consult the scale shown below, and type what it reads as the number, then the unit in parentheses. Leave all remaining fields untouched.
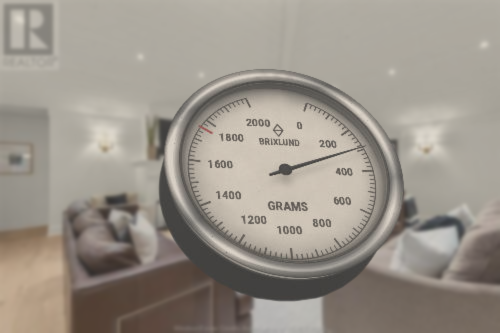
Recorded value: 300 (g)
